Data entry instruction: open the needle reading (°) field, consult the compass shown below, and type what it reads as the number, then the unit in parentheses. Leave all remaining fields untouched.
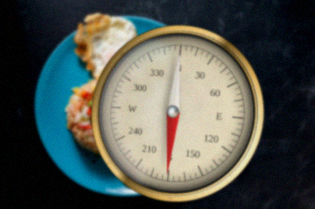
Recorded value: 180 (°)
